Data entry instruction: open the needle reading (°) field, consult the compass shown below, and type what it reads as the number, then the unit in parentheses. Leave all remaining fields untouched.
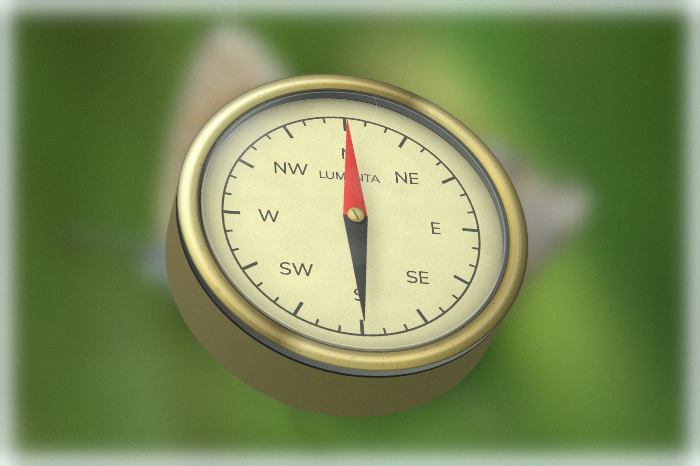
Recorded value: 0 (°)
